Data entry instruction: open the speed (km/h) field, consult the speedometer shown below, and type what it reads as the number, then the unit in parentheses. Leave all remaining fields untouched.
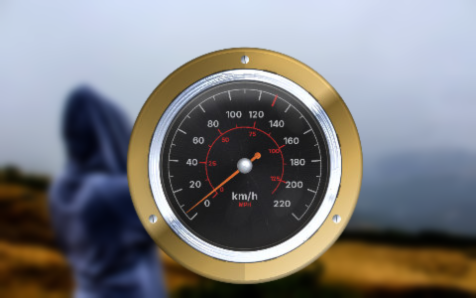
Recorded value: 5 (km/h)
